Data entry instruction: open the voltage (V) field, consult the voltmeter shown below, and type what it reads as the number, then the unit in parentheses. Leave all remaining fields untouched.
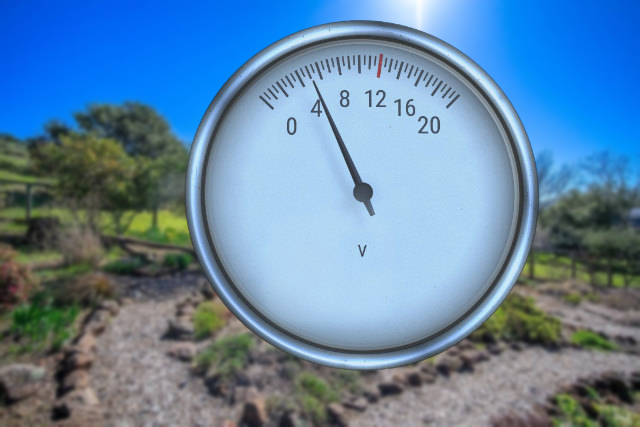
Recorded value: 5 (V)
